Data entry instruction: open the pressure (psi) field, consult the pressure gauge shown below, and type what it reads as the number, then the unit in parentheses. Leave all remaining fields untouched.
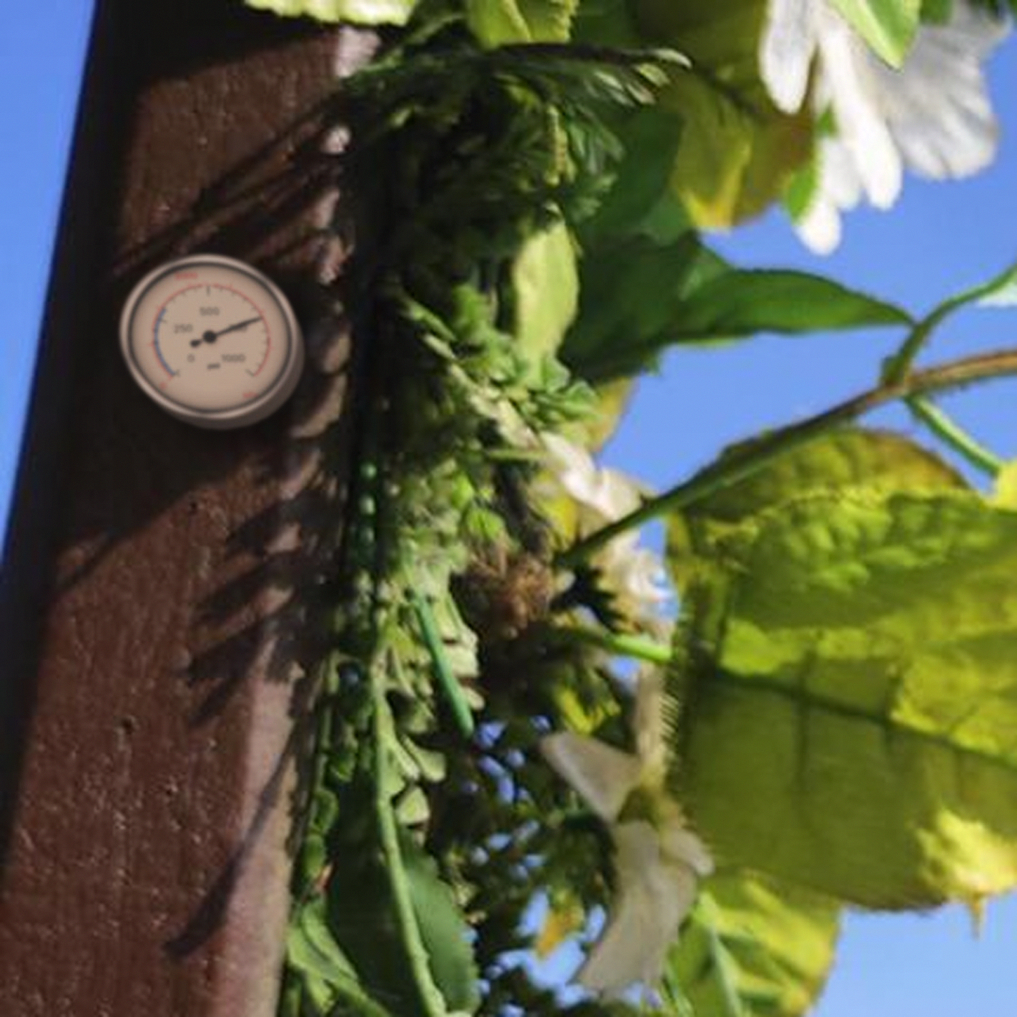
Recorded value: 750 (psi)
